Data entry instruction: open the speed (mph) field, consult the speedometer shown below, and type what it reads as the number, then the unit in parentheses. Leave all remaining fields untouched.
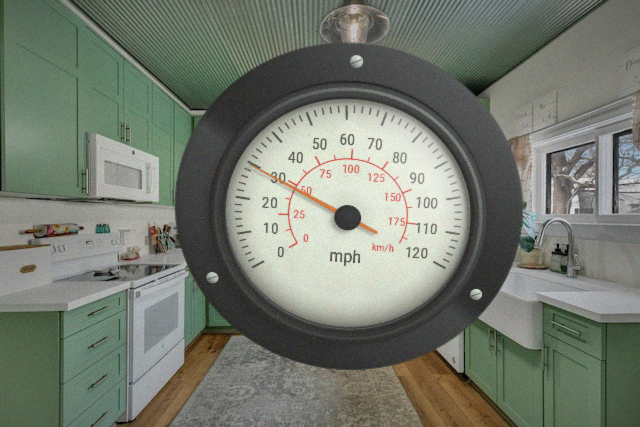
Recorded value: 30 (mph)
